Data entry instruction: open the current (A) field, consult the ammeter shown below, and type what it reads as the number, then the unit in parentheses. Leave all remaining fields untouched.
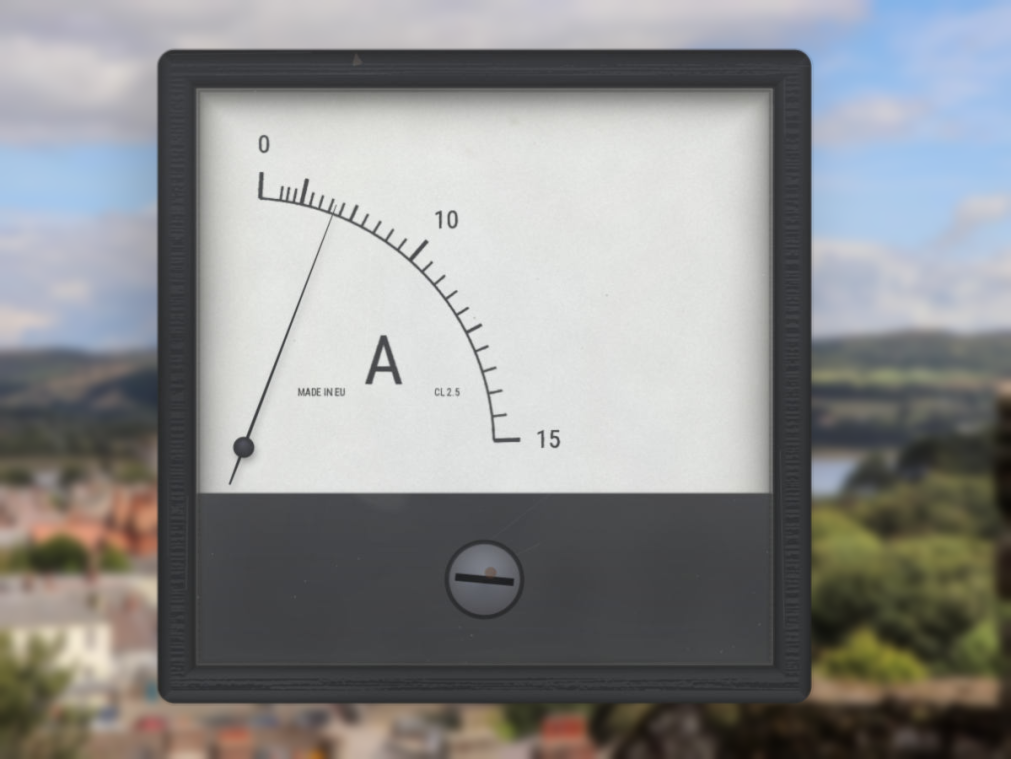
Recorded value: 6.75 (A)
